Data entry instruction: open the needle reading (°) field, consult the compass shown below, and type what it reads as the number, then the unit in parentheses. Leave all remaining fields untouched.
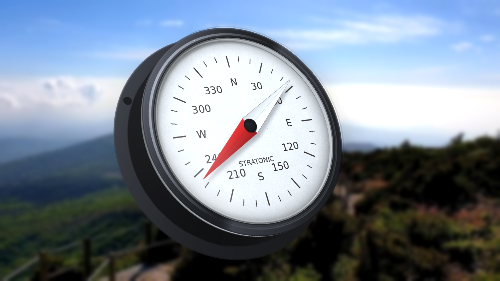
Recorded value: 235 (°)
